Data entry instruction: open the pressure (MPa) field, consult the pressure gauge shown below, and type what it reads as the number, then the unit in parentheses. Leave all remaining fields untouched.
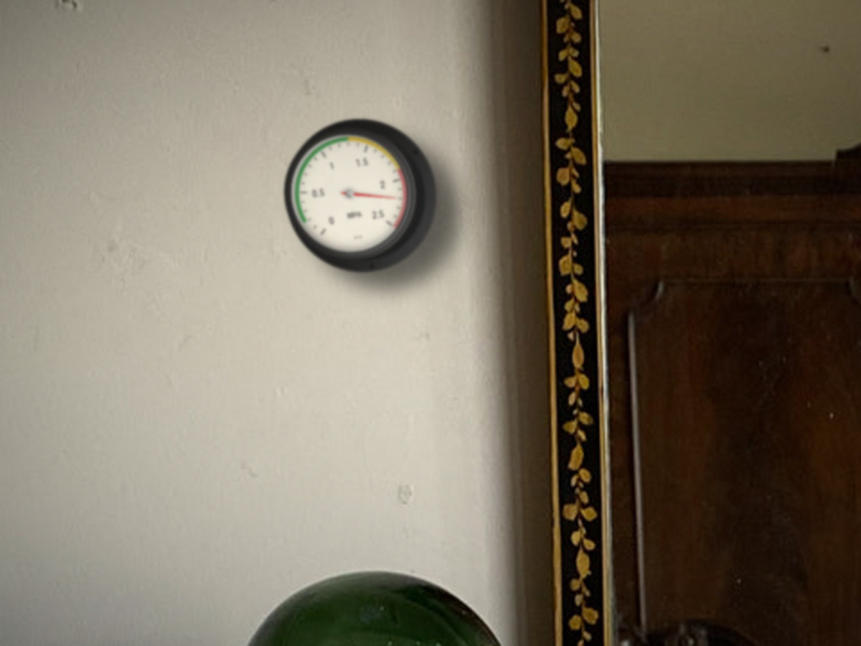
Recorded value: 2.2 (MPa)
